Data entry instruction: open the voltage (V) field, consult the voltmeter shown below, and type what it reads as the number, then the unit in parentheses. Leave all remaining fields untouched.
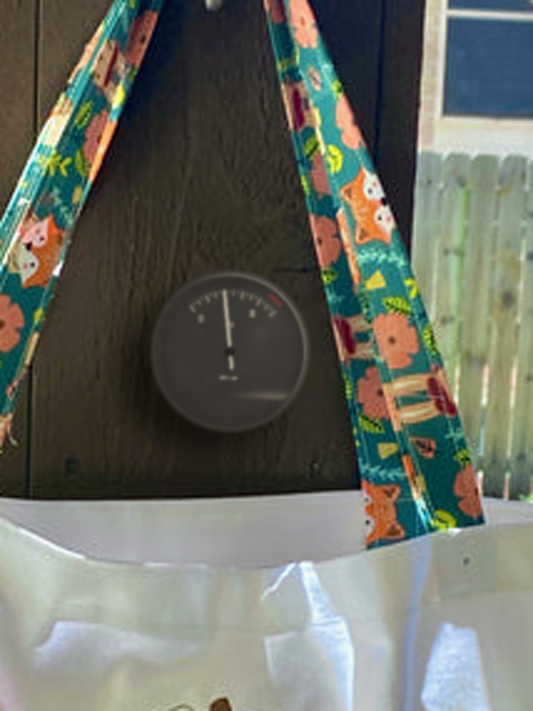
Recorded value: 4 (V)
